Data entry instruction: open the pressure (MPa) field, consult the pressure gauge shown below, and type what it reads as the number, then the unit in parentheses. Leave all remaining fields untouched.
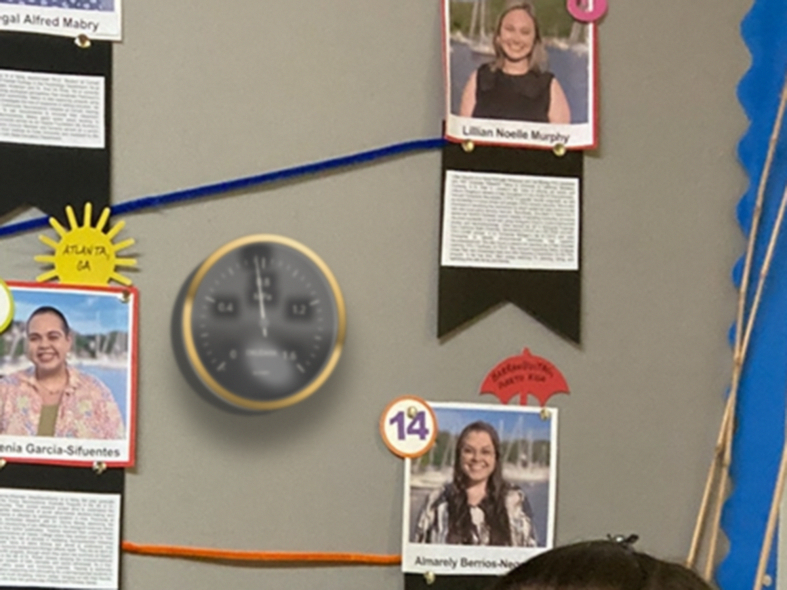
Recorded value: 0.75 (MPa)
